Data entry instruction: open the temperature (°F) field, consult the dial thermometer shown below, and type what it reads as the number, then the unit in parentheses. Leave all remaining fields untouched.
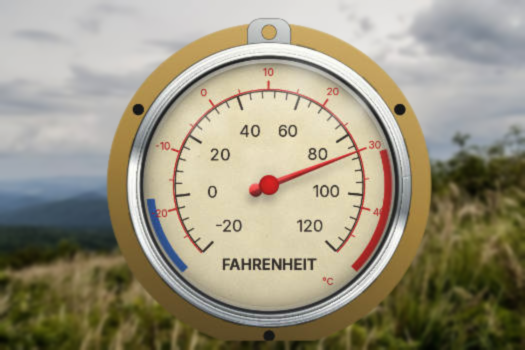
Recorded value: 86 (°F)
